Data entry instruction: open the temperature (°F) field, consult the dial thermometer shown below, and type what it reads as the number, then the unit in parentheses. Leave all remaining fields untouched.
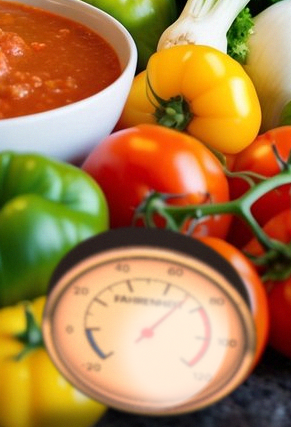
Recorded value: 70 (°F)
